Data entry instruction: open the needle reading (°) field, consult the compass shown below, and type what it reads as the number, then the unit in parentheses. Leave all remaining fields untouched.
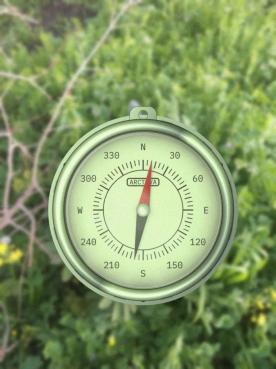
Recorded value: 10 (°)
